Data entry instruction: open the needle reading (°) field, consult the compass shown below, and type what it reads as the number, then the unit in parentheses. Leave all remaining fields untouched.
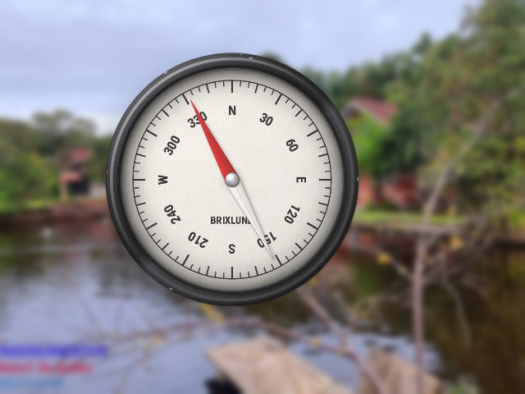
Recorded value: 332.5 (°)
